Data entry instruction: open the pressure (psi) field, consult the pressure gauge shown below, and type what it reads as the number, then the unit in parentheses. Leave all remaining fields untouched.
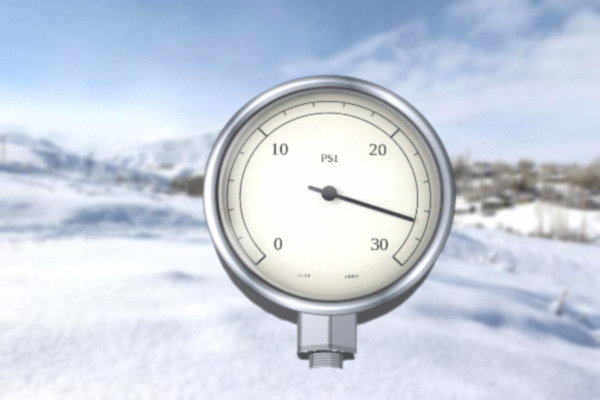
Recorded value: 27 (psi)
